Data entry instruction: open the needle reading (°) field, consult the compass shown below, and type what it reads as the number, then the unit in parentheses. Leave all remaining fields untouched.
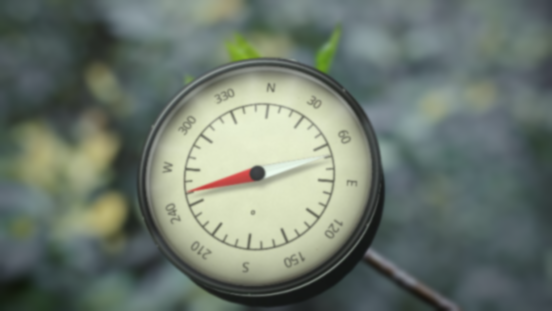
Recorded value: 250 (°)
